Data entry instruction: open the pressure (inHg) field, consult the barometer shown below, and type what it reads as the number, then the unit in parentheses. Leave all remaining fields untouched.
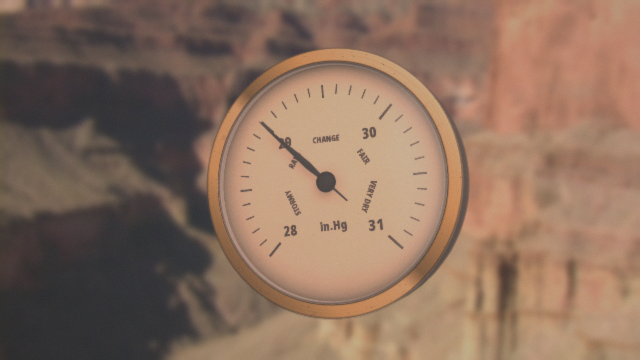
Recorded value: 29 (inHg)
